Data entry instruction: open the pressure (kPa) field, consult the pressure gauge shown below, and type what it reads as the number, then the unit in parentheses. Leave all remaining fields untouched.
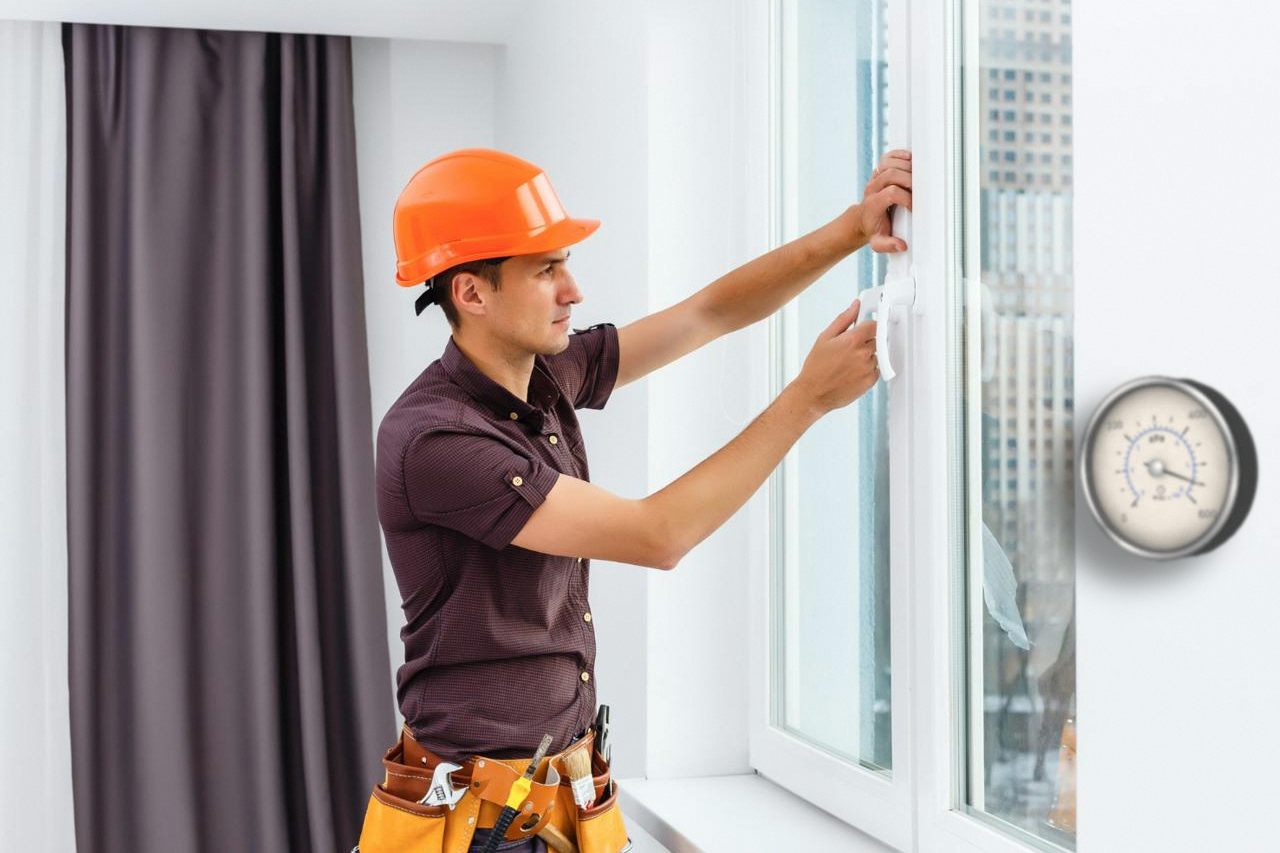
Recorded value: 550 (kPa)
